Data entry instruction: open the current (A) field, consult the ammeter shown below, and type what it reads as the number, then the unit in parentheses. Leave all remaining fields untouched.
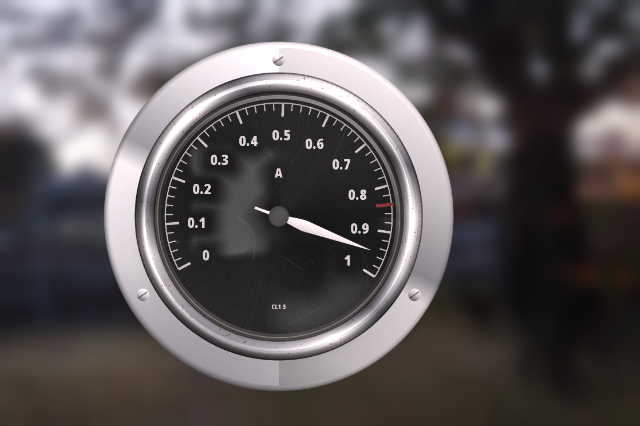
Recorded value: 0.95 (A)
